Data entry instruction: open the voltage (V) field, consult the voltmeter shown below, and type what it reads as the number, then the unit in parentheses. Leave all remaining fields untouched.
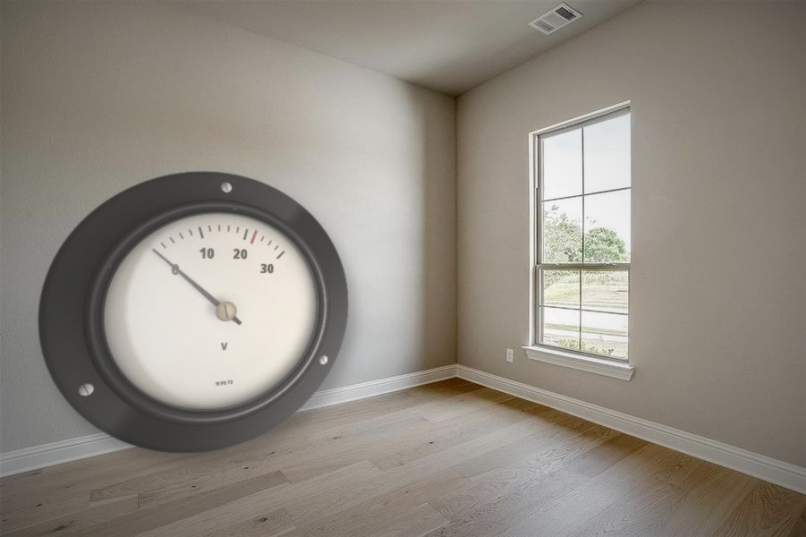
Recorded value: 0 (V)
